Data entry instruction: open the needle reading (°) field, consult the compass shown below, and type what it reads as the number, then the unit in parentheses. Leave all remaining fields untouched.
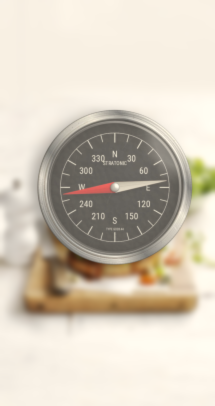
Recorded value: 262.5 (°)
